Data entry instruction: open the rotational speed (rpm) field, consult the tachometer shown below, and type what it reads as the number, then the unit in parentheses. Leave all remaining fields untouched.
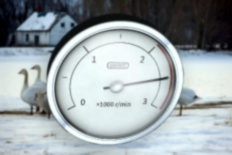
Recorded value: 2500 (rpm)
